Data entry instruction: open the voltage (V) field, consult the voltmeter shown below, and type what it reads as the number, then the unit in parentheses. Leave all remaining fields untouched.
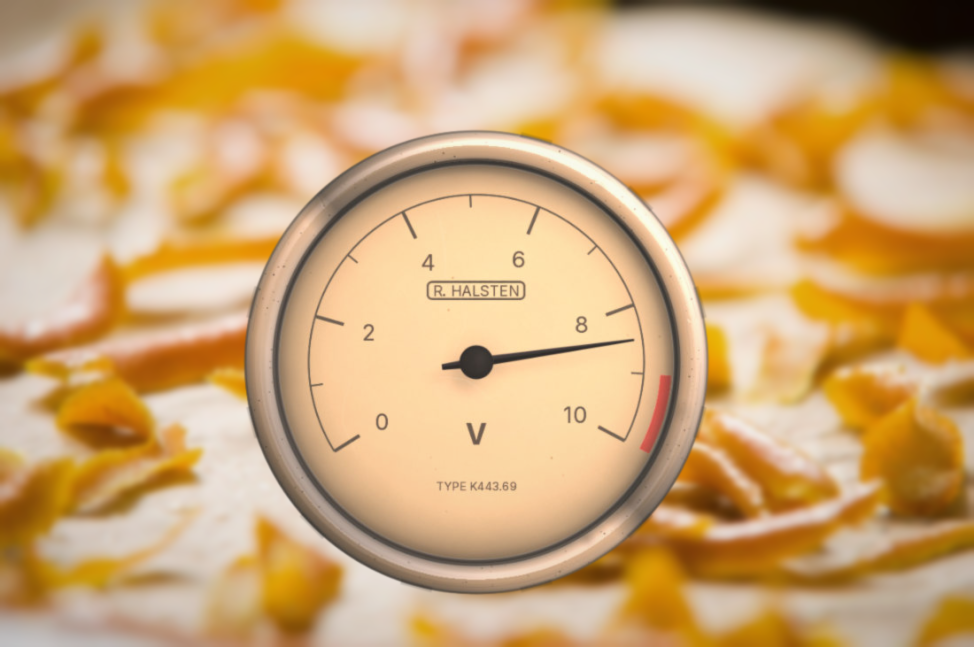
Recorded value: 8.5 (V)
